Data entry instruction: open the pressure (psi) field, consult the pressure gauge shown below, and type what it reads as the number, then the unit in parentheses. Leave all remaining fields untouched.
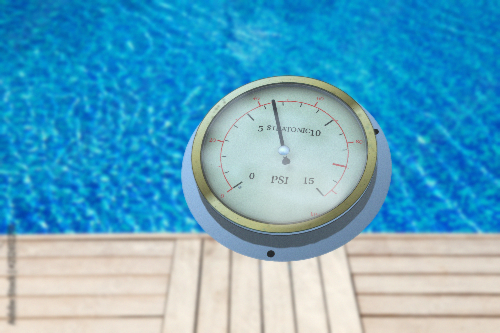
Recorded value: 6.5 (psi)
